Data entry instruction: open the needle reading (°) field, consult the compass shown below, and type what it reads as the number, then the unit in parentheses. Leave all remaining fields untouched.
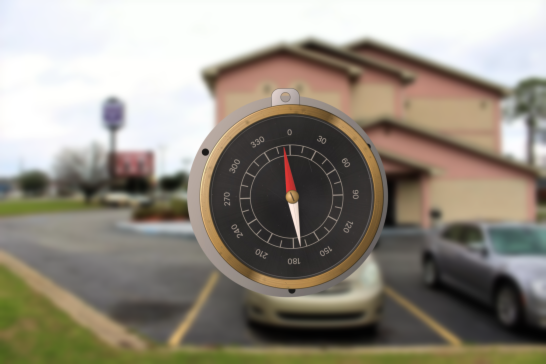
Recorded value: 352.5 (°)
